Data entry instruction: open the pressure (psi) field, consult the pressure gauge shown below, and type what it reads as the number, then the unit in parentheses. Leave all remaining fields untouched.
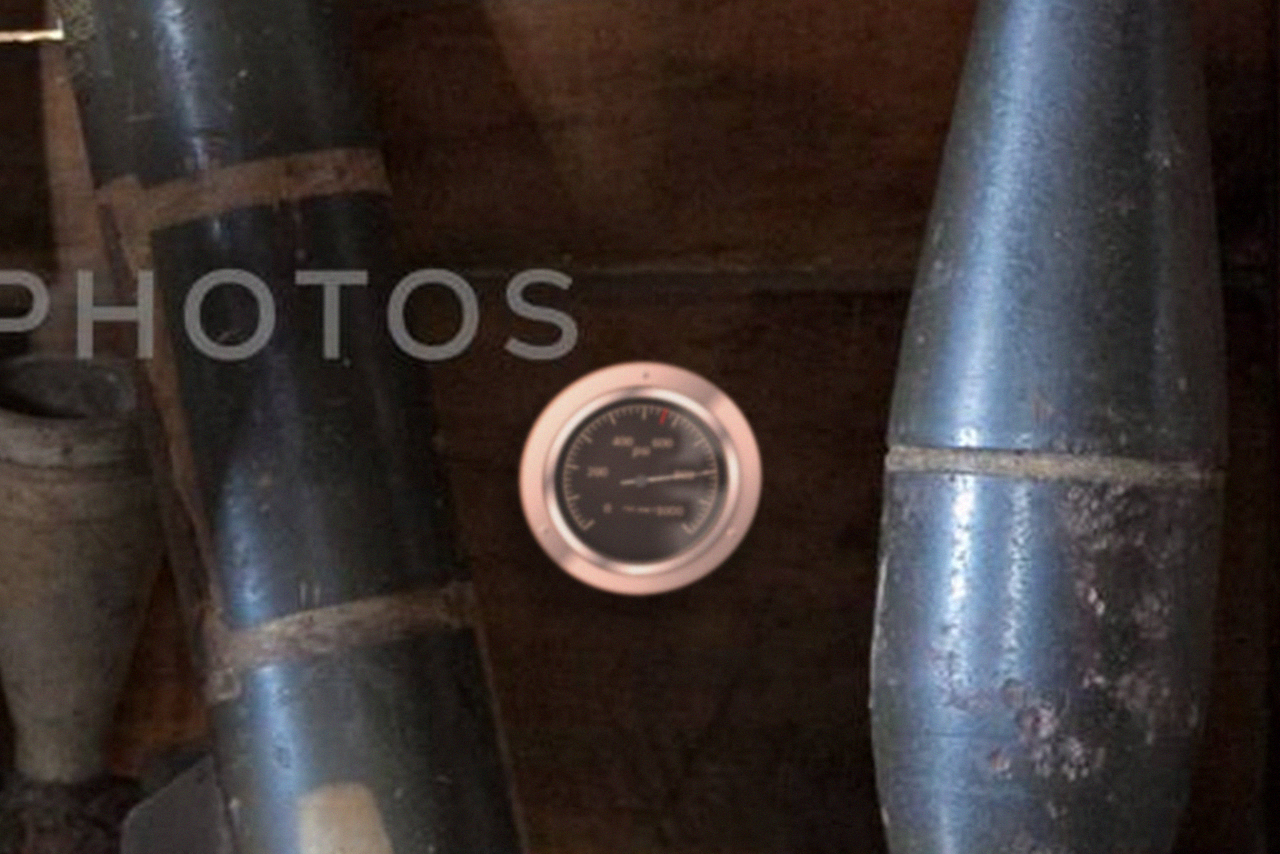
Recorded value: 800 (psi)
